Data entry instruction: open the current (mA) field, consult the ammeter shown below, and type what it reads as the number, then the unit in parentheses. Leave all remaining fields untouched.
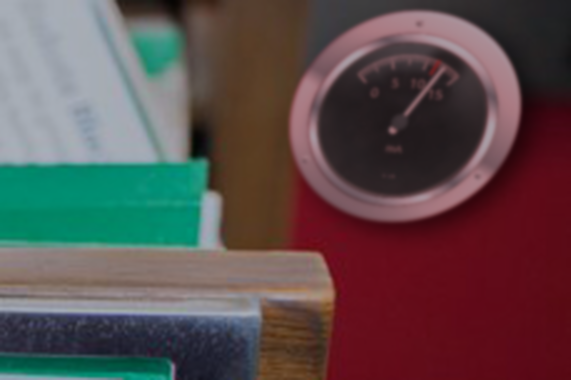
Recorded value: 12.5 (mA)
